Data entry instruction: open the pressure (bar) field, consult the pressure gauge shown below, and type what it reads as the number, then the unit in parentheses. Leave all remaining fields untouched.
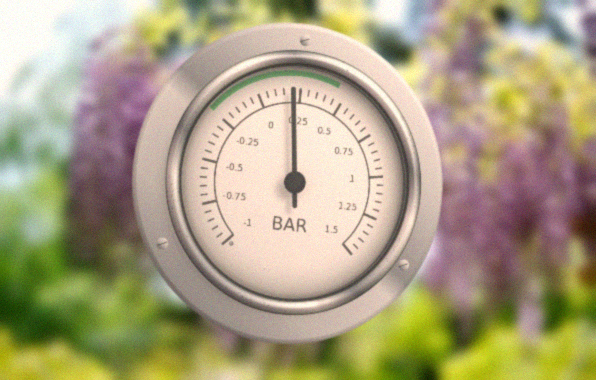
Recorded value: 0.2 (bar)
